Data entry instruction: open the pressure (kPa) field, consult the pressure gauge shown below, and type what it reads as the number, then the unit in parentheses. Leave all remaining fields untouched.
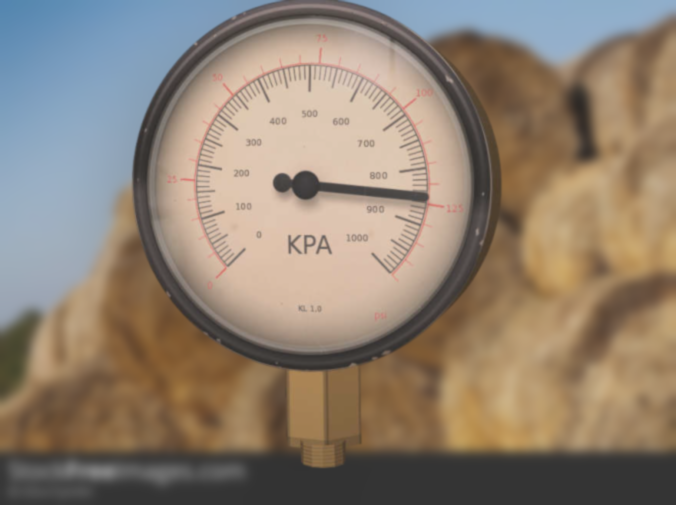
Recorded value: 850 (kPa)
